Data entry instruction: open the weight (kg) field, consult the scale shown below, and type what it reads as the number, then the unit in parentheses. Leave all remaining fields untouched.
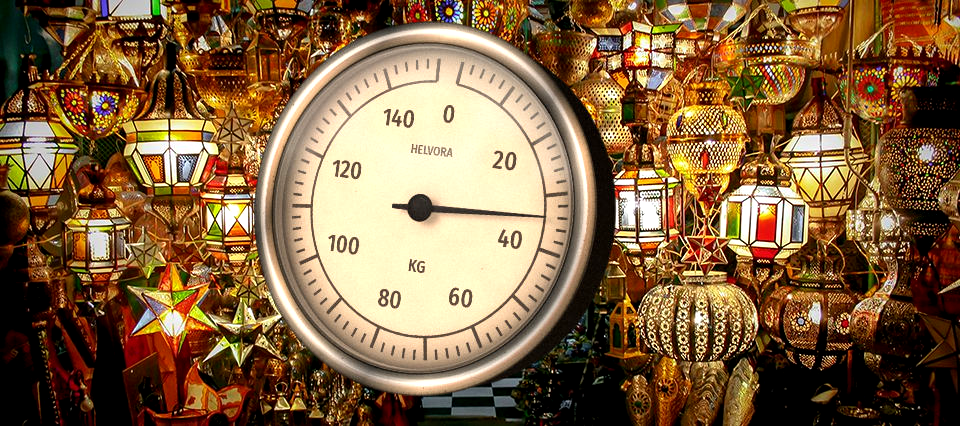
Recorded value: 34 (kg)
